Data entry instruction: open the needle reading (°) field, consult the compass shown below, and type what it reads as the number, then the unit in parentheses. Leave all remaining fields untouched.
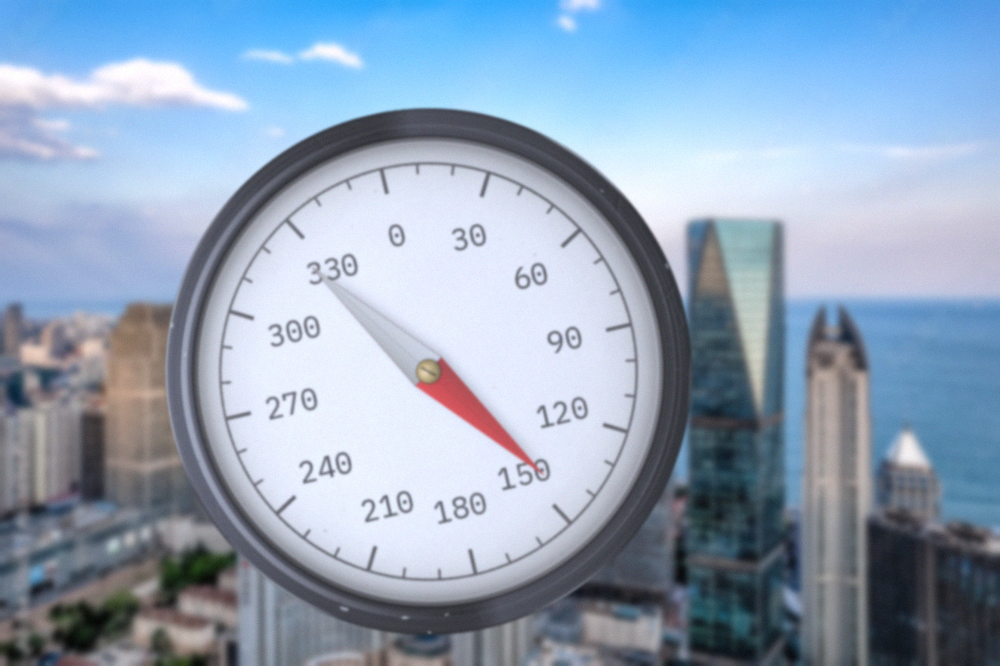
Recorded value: 145 (°)
